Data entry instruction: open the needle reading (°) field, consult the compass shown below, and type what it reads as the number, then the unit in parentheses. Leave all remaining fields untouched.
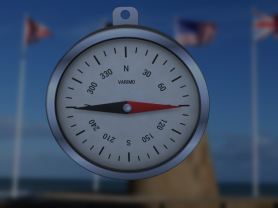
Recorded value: 90 (°)
